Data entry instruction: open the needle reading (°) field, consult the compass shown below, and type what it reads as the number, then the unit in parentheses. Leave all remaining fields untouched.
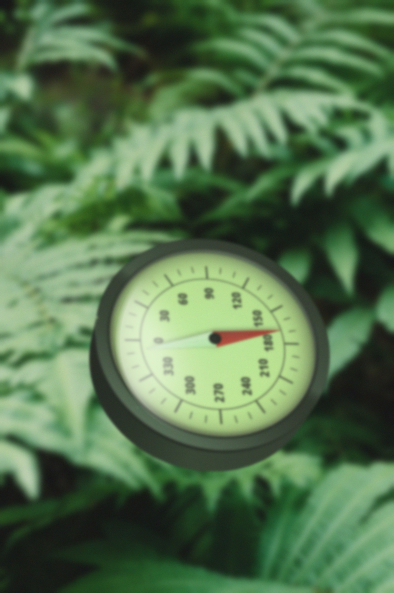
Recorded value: 170 (°)
